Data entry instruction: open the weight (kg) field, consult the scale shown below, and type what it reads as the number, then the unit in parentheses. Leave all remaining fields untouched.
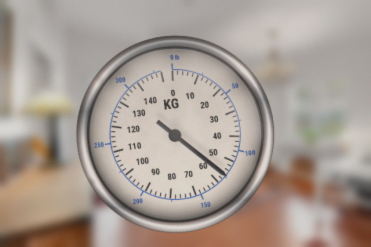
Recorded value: 56 (kg)
